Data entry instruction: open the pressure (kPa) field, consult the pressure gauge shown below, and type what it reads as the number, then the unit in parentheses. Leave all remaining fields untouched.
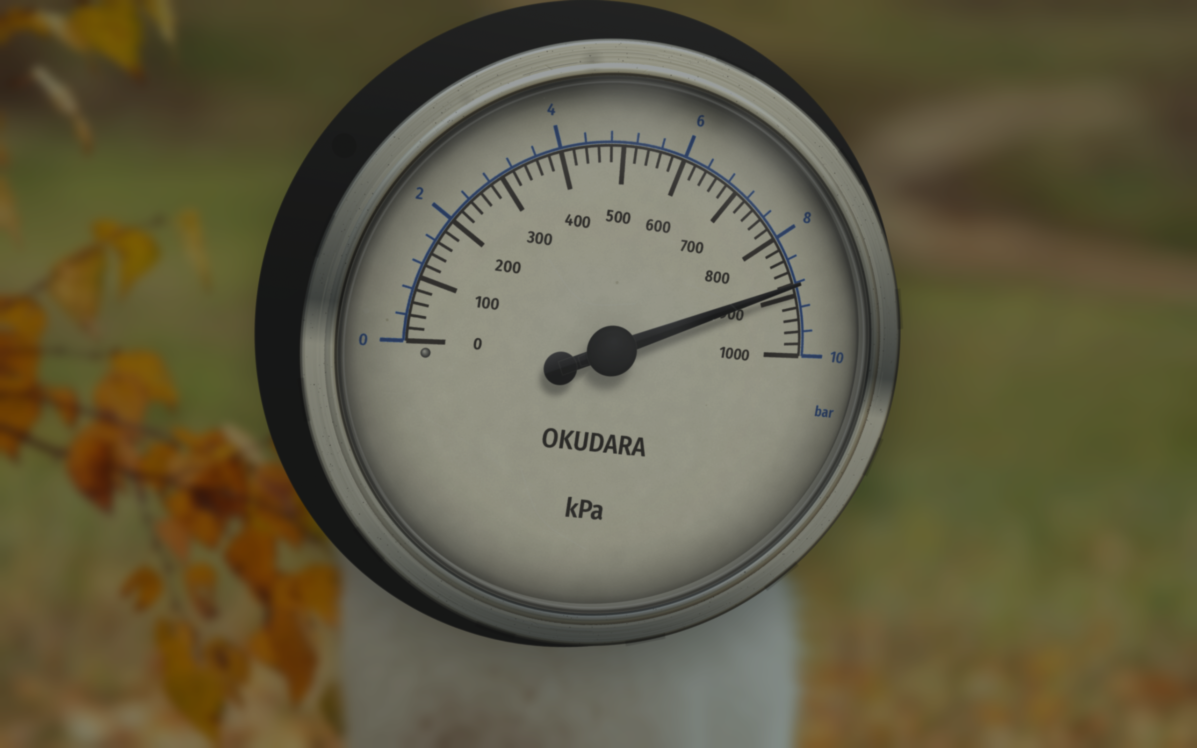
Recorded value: 880 (kPa)
